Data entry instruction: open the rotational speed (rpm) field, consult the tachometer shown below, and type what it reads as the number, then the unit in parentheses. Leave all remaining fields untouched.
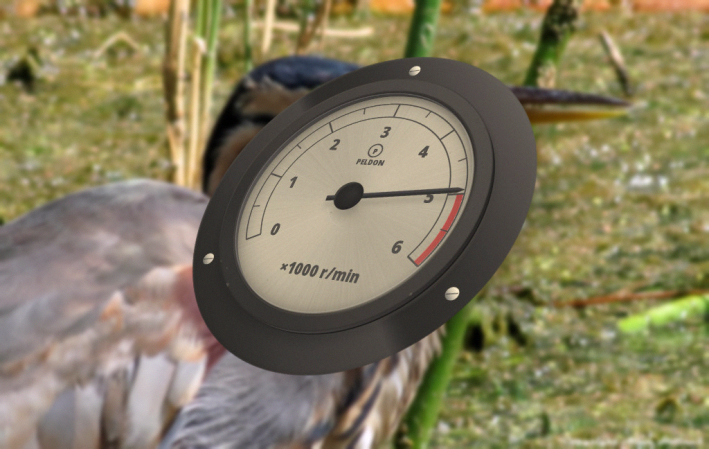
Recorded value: 5000 (rpm)
